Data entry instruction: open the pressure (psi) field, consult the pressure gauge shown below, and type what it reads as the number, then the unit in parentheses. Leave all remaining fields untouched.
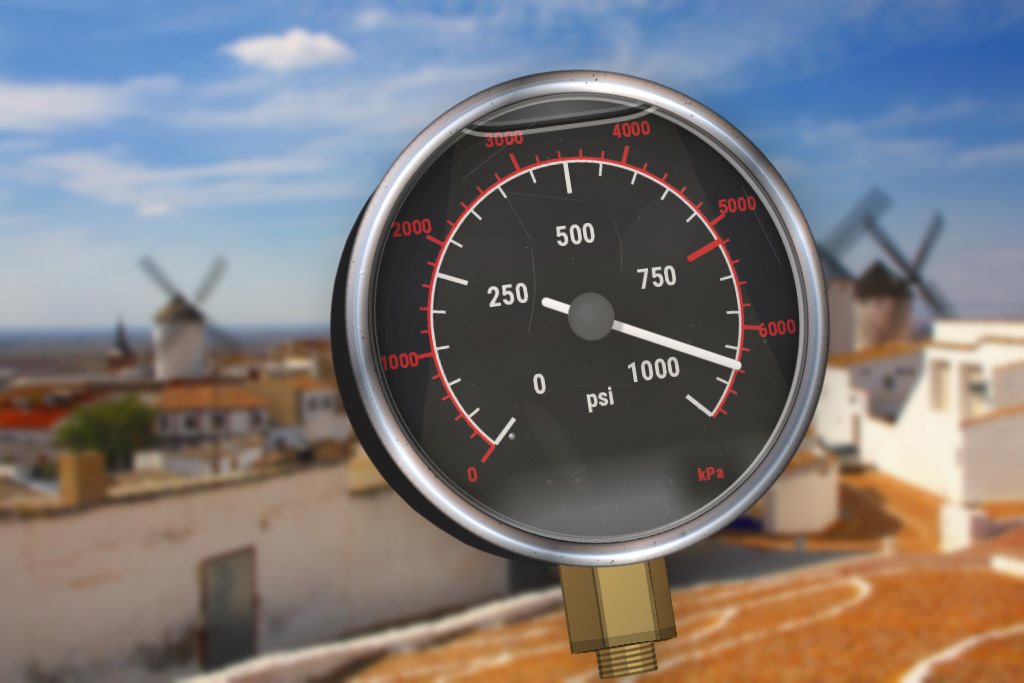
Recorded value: 925 (psi)
